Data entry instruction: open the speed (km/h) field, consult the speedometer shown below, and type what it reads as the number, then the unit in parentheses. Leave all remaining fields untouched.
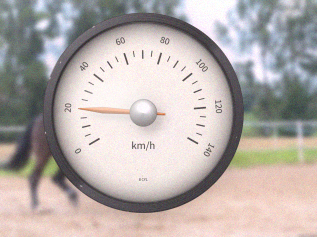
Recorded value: 20 (km/h)
